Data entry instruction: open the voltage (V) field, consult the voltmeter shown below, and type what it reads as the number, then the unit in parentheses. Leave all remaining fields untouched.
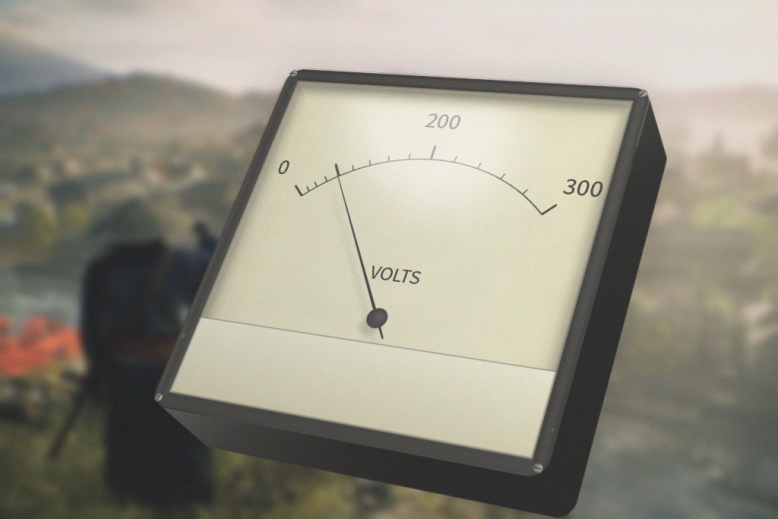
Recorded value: 100 (V)
